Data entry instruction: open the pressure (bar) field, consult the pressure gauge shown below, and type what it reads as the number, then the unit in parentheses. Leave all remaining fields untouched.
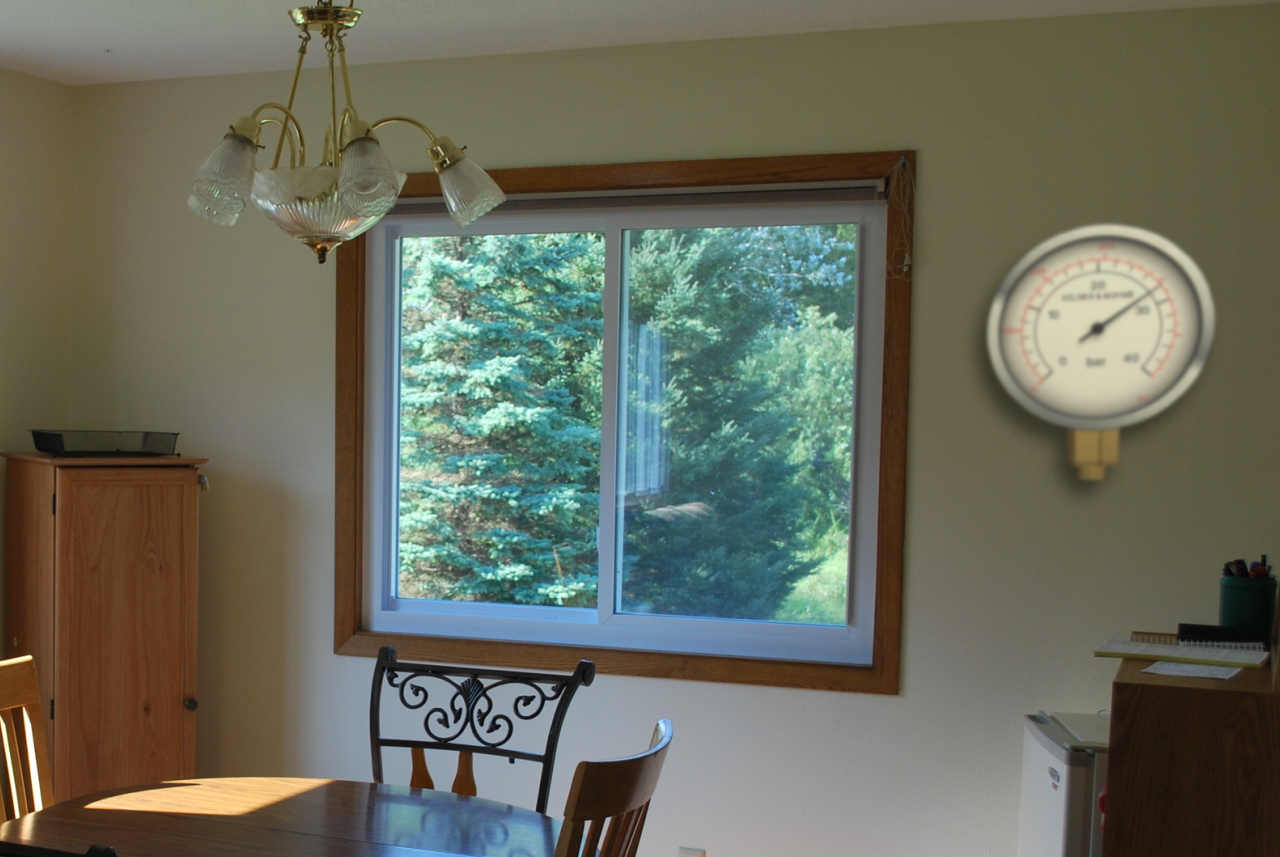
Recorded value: 28 (bar)
